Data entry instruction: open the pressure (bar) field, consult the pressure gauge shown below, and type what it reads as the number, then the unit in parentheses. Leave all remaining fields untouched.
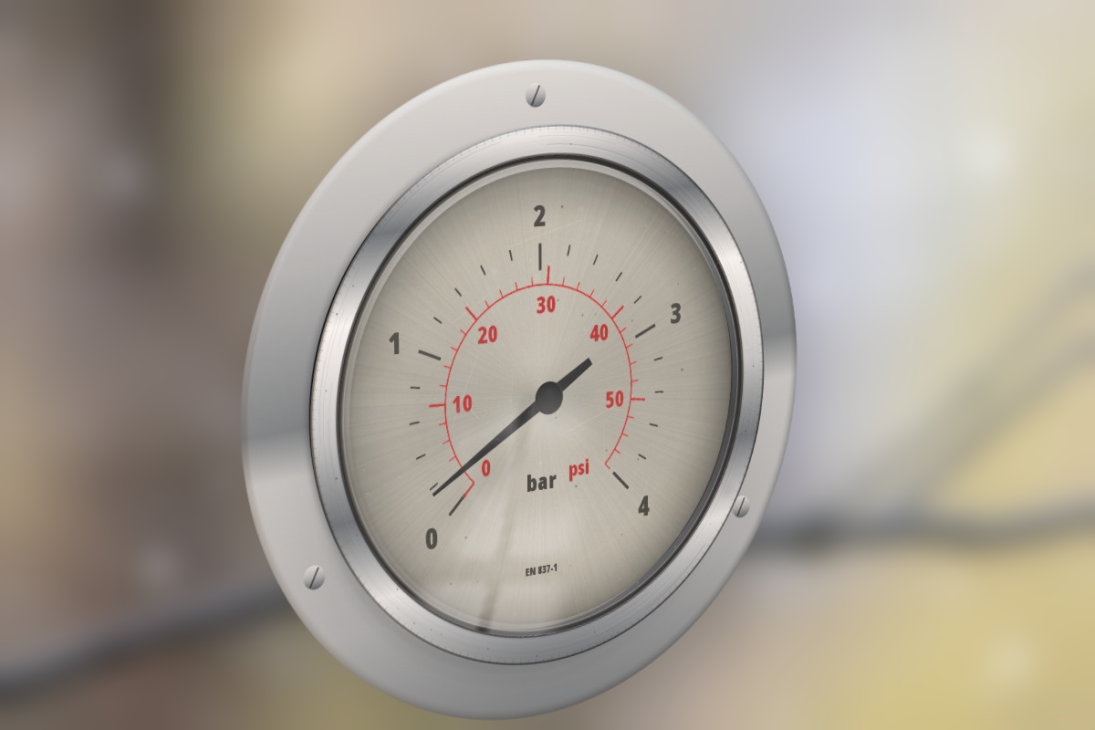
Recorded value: 0.2 (bar)
